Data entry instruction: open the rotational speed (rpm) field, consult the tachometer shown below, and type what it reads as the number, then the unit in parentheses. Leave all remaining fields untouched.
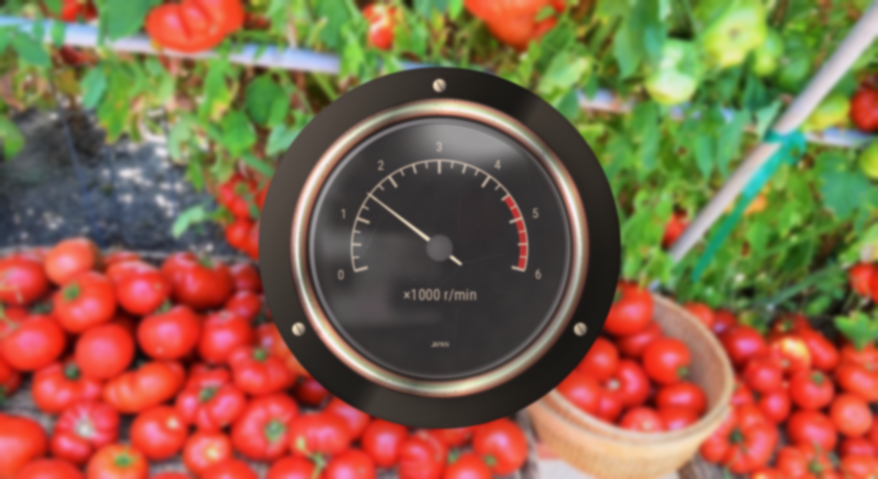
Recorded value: 1500 (rpm)
